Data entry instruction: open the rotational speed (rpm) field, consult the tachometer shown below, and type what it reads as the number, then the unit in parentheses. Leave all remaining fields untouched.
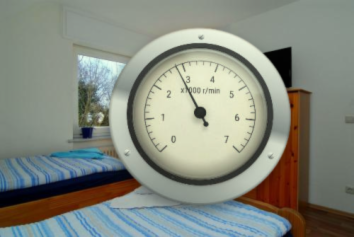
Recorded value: 2800 (rpm)
